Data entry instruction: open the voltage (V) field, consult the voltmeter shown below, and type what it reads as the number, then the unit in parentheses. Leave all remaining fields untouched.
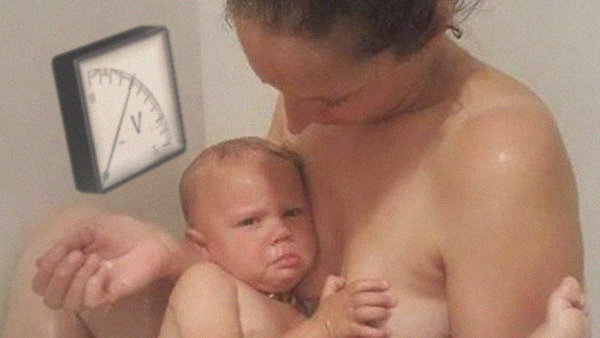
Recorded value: 2 (V)
